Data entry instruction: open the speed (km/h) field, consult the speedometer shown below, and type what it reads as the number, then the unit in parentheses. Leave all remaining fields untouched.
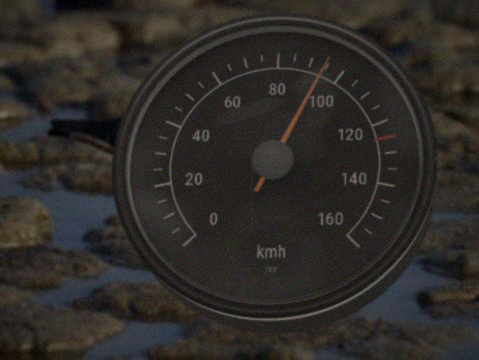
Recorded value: 95 (km/h)
